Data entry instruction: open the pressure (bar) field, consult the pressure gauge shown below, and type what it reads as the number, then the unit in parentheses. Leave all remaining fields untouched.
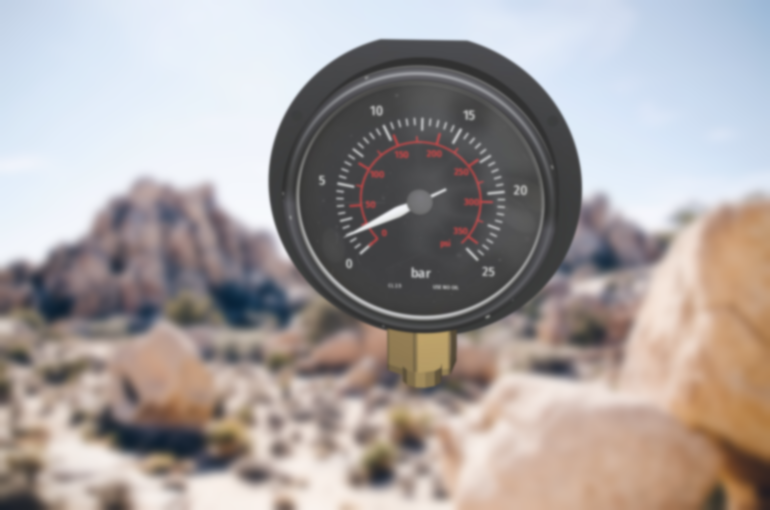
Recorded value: 1.5 (bar)
